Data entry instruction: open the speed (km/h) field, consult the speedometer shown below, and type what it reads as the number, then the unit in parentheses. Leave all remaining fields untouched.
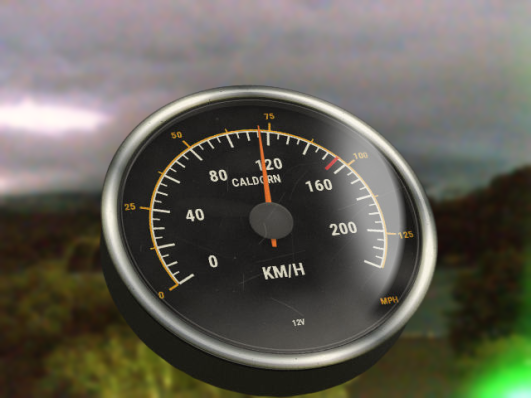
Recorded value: 115 (km/h)
